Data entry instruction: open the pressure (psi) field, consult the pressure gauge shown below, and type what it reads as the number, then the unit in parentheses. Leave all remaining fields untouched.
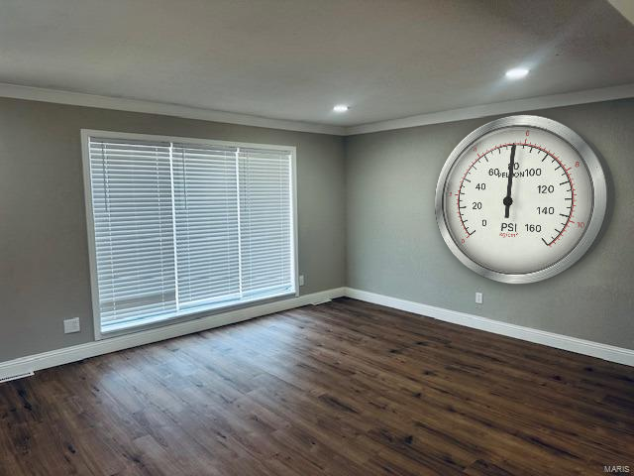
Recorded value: 80 (psi)
